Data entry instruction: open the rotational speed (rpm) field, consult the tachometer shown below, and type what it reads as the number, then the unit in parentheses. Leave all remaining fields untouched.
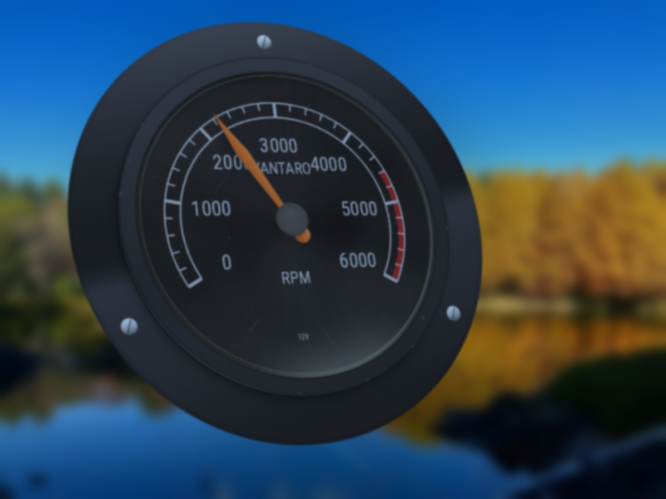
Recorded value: 2200 (rpm)
